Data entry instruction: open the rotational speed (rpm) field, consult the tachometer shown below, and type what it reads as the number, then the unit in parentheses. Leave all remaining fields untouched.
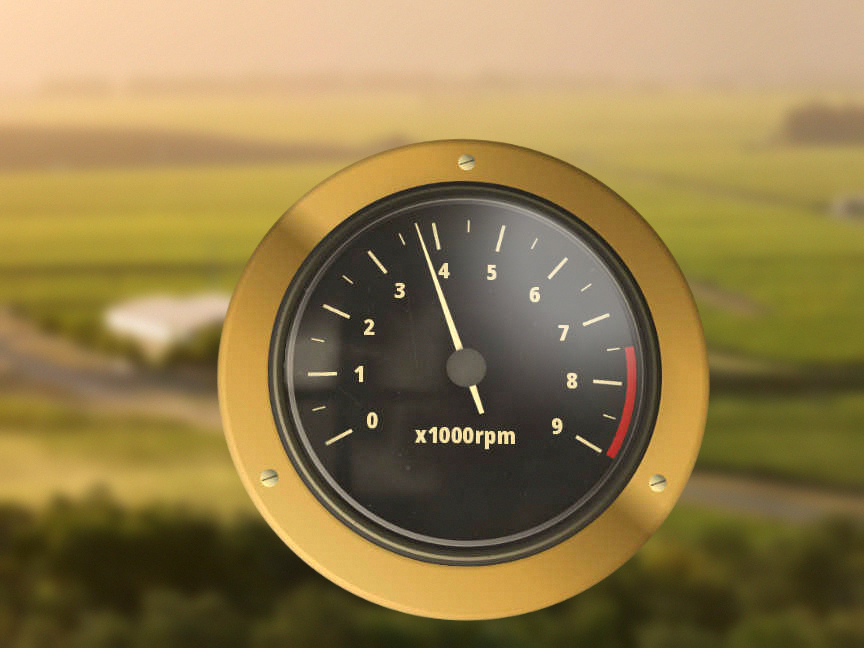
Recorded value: 3750 (rpm)
